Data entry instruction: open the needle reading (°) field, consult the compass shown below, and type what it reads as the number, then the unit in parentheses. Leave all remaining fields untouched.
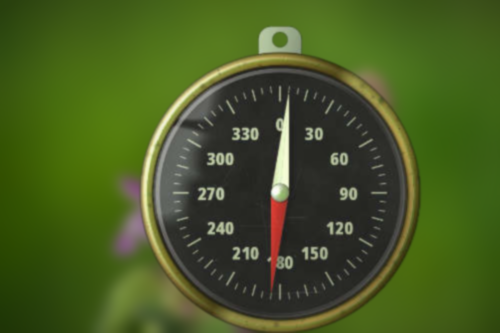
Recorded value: 185 (°)
